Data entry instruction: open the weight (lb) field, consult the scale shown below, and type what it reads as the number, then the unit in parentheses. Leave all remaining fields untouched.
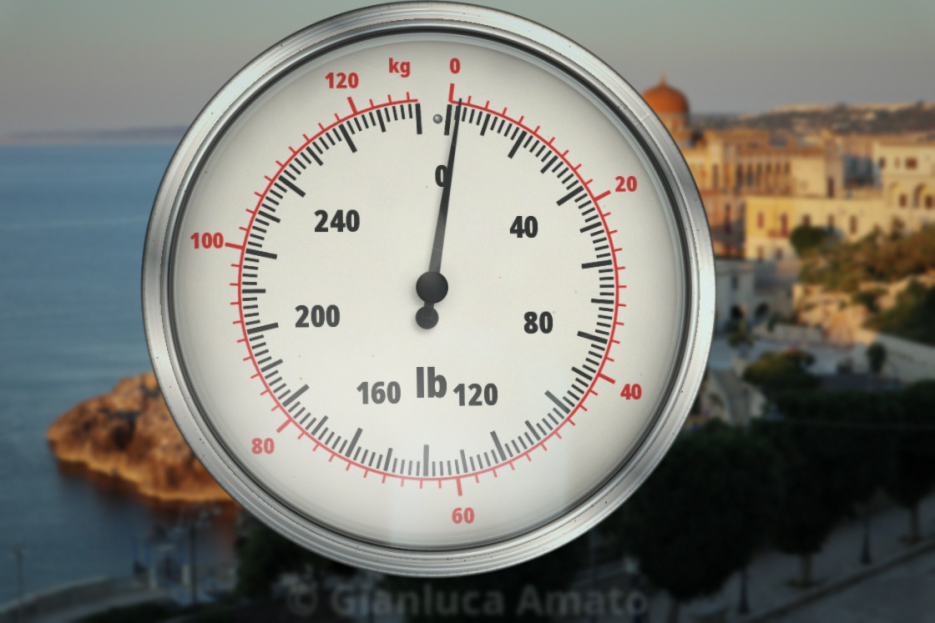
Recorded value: 2 (lb)
